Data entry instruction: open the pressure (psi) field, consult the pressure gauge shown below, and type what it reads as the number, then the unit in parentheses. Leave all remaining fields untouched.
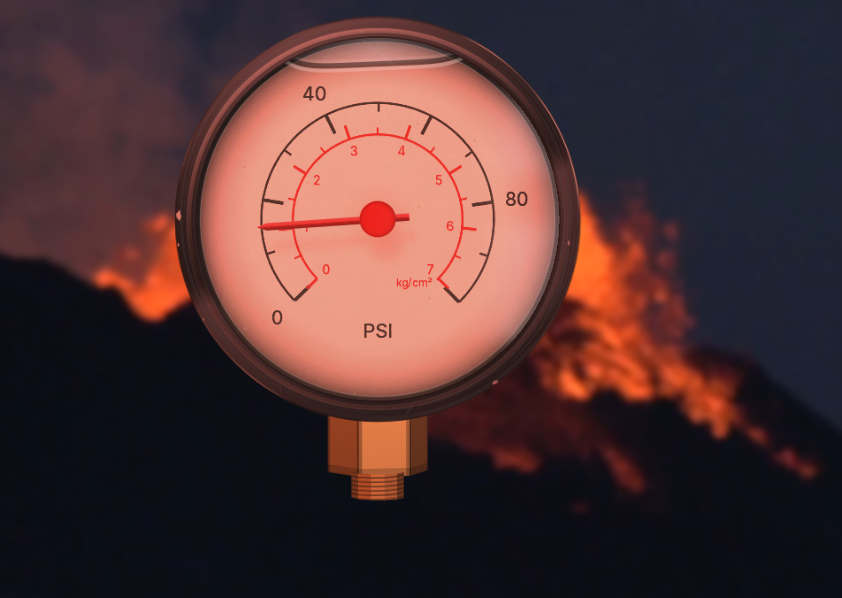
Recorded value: 15 (psi)
